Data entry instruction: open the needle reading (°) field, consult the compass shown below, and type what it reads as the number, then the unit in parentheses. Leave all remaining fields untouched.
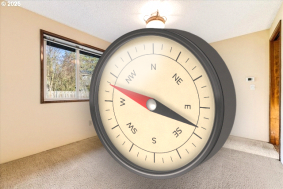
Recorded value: 290 (°)
